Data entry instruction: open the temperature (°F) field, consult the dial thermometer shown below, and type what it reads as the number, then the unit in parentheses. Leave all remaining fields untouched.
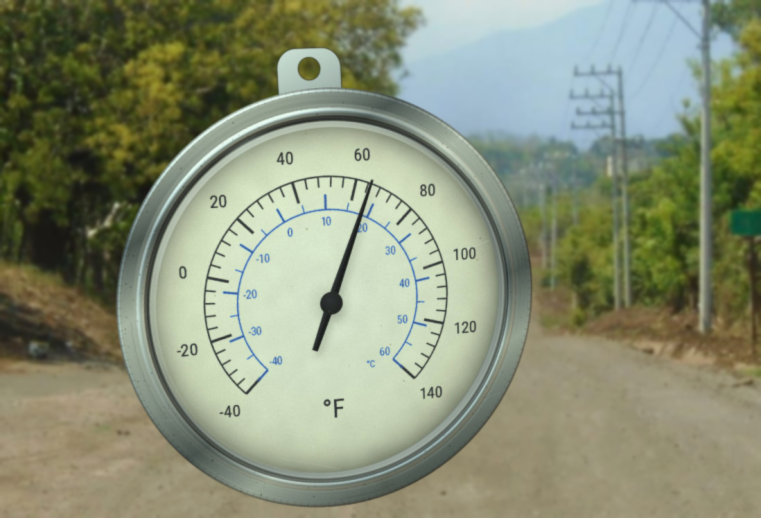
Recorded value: 64 (°F)
